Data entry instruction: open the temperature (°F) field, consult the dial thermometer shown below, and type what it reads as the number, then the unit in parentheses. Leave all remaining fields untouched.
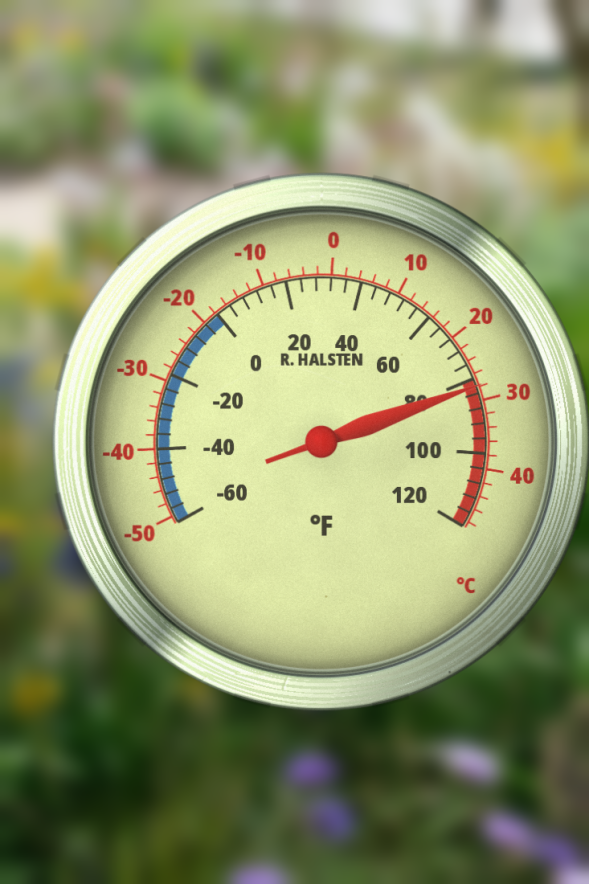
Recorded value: 82 (°F)
